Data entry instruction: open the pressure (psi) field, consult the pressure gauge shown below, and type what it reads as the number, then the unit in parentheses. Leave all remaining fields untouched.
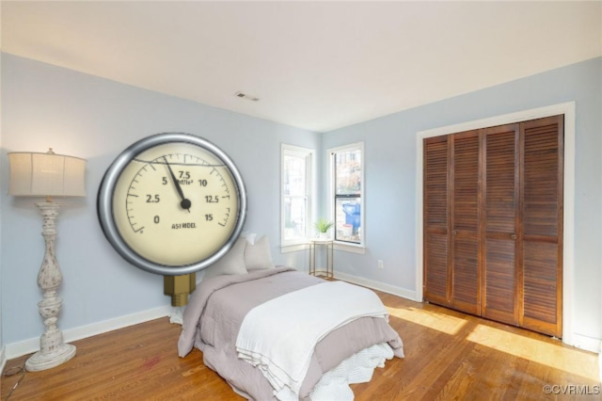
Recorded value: 6 (psi)
